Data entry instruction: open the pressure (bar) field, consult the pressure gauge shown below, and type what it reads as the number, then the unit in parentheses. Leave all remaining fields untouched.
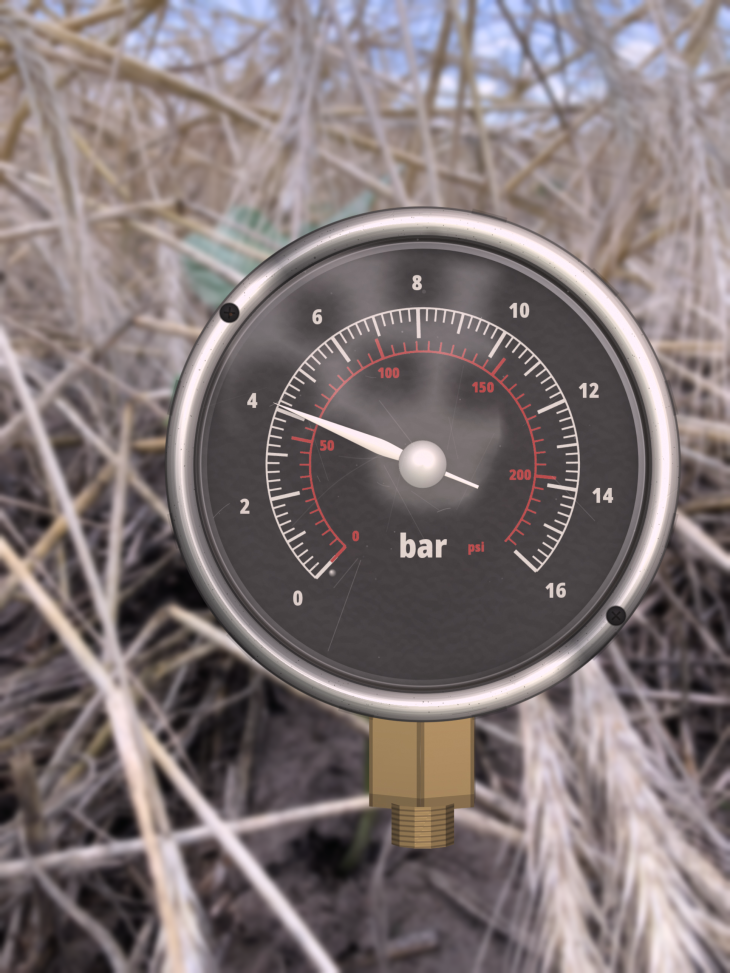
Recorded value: 4.1 (bar)
